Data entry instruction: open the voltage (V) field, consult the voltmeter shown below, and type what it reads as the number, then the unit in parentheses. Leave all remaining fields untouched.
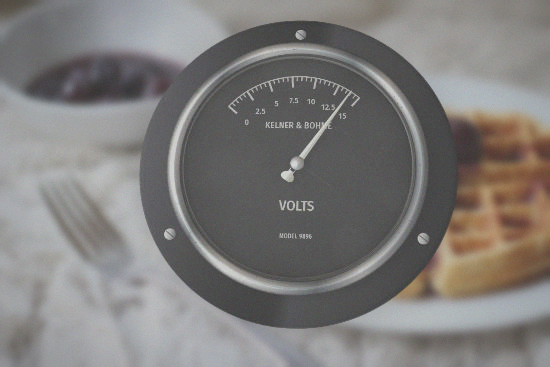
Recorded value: 14 (V)
